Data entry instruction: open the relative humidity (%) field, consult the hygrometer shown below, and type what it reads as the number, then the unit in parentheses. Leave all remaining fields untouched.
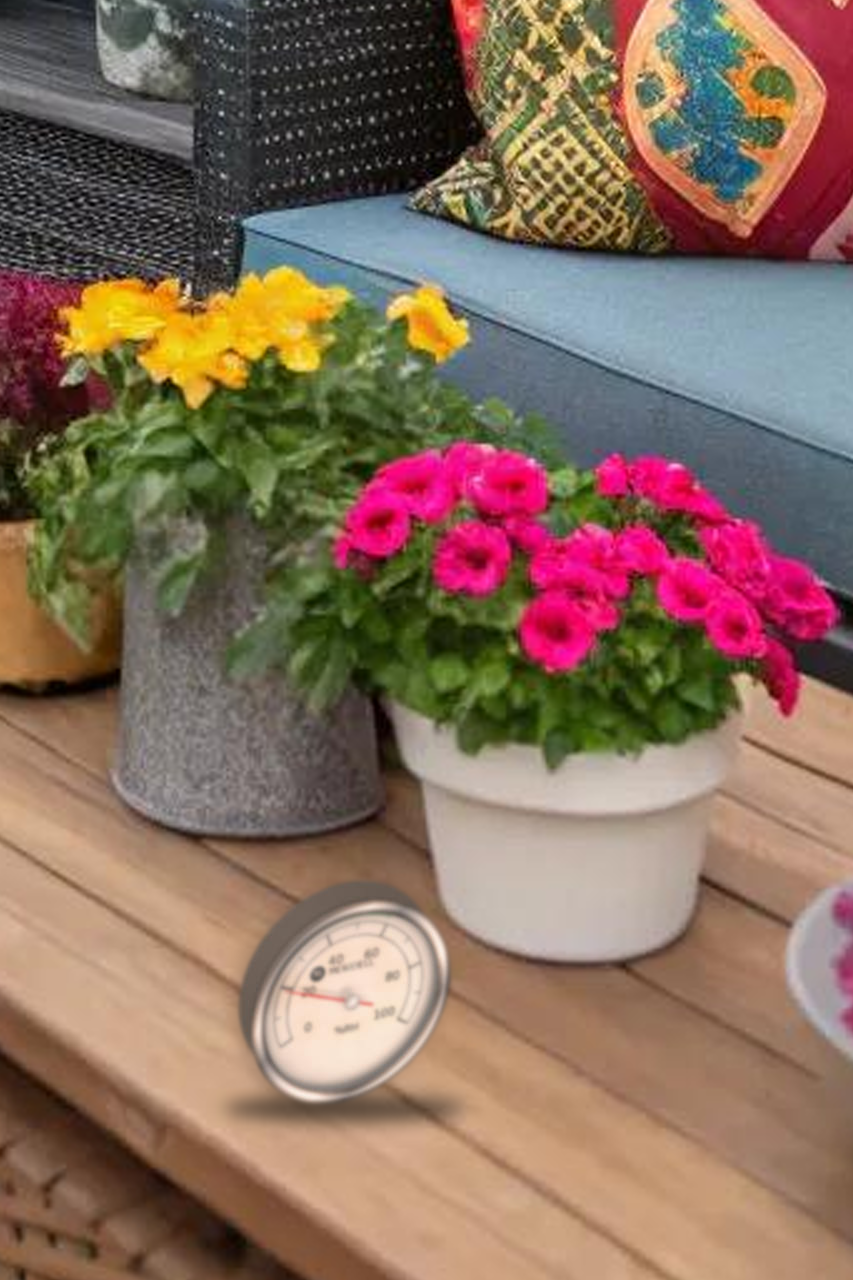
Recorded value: 20 (%)
